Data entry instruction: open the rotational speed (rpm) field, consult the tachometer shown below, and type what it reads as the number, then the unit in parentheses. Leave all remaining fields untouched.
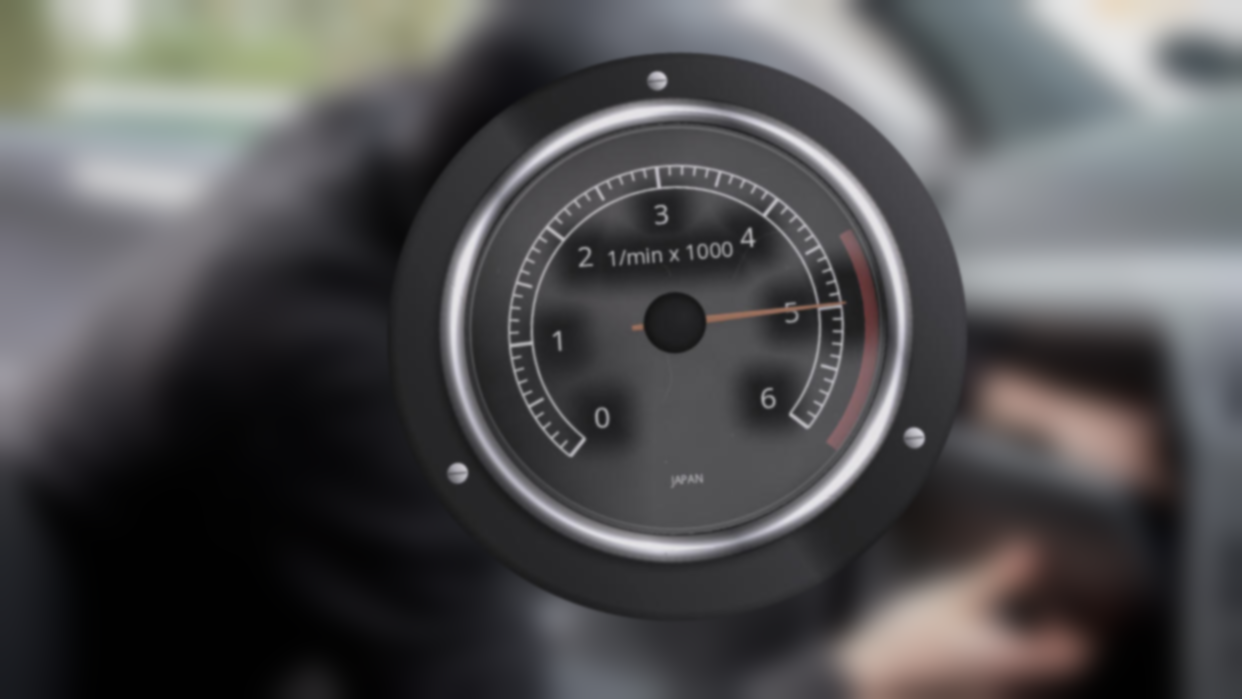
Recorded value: 5000 (rpm)
